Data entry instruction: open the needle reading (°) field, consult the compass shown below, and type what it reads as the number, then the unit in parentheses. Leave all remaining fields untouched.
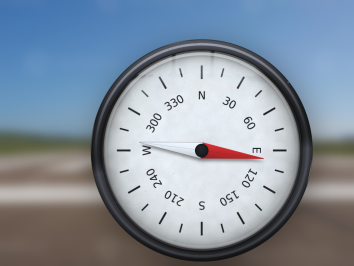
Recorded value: 97.5 (°)
